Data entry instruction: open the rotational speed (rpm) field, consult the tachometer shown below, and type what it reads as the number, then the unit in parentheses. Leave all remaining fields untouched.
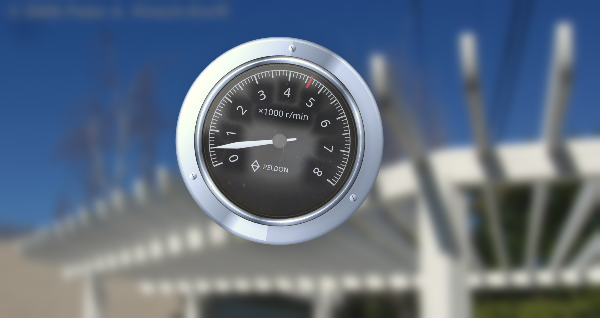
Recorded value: 500 (rpm)
